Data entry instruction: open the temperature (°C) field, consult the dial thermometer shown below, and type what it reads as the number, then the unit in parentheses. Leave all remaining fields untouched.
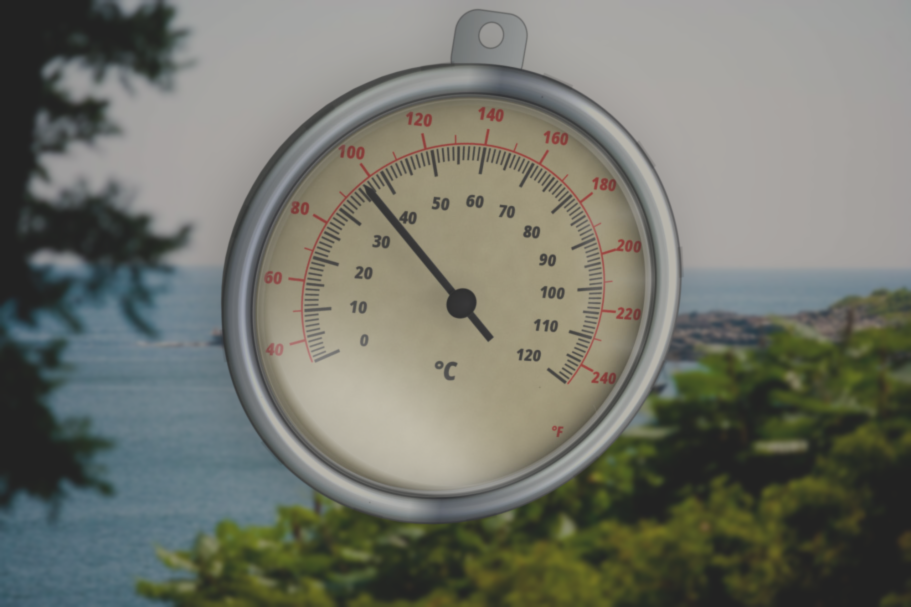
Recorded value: 36 (°C)
